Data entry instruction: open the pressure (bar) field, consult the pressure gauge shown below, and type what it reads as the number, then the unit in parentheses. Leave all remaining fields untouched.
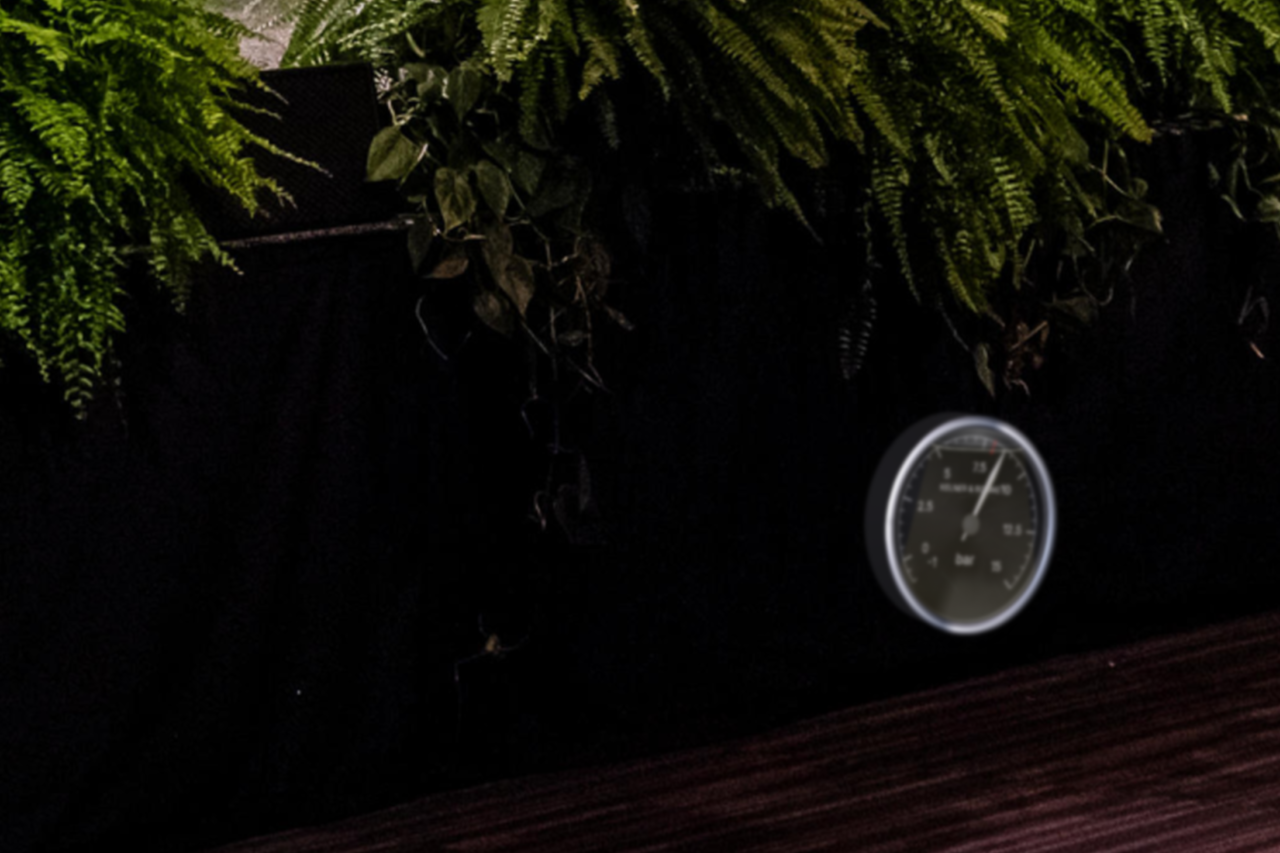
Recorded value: 8.5 (bar)
